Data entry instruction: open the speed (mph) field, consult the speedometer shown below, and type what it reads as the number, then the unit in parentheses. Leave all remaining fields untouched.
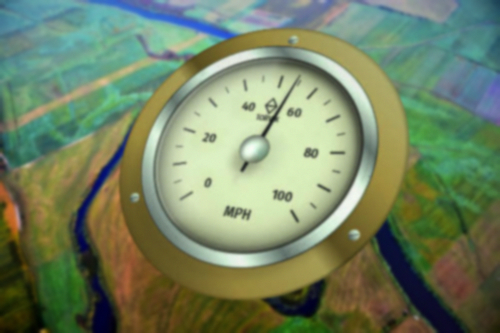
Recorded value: 55 (mph)
